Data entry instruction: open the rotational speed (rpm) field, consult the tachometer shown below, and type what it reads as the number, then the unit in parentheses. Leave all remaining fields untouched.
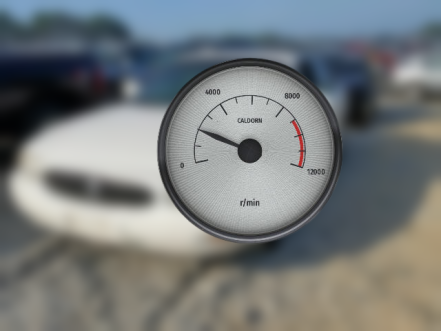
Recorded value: 2000 (rpm)
